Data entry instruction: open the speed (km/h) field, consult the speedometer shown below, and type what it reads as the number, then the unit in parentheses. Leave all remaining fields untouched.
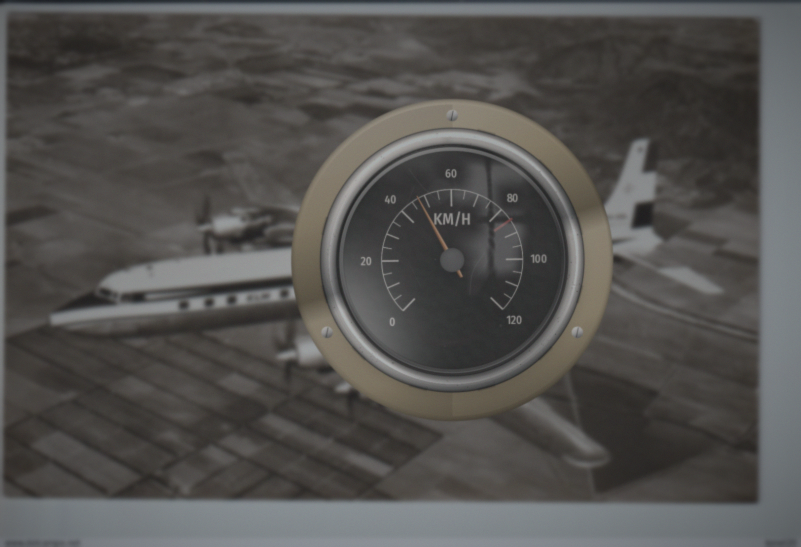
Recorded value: 47.5 (km/h)
